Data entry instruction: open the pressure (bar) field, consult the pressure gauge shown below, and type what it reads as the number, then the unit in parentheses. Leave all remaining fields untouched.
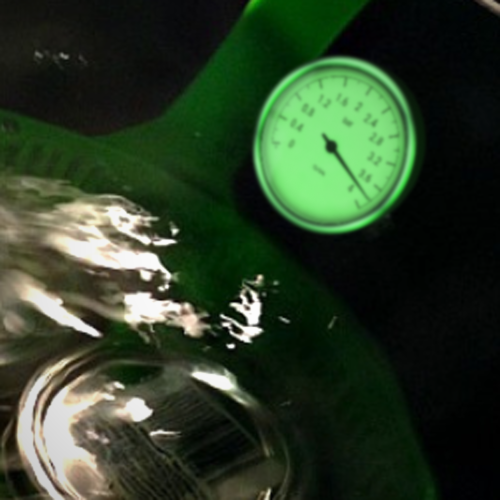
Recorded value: 3.8 (bar)
